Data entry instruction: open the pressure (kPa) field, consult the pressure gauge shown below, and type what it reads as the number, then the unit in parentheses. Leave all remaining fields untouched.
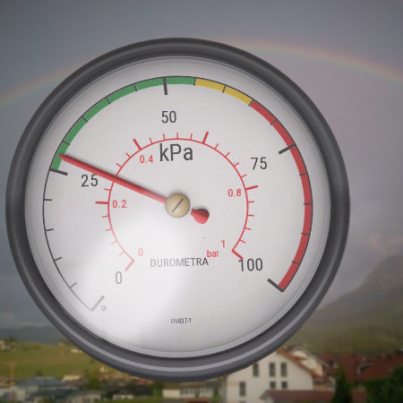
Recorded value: 27.5 (kPa)
